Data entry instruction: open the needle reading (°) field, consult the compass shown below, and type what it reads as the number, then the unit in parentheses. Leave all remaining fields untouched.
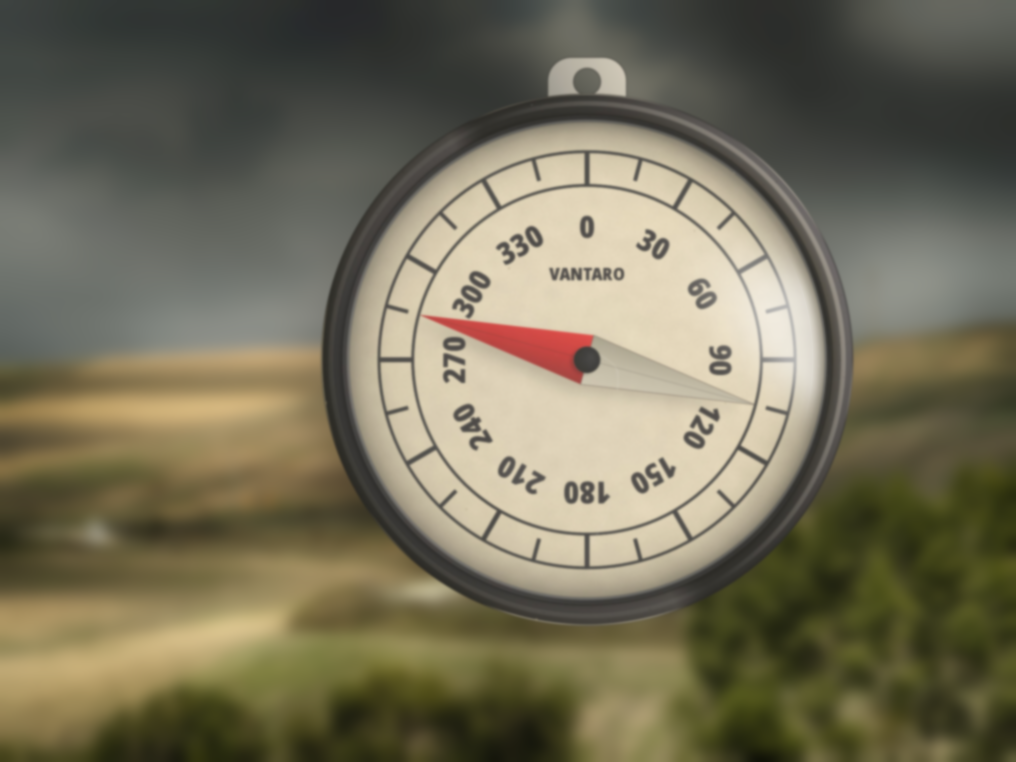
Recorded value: 285 (°)
